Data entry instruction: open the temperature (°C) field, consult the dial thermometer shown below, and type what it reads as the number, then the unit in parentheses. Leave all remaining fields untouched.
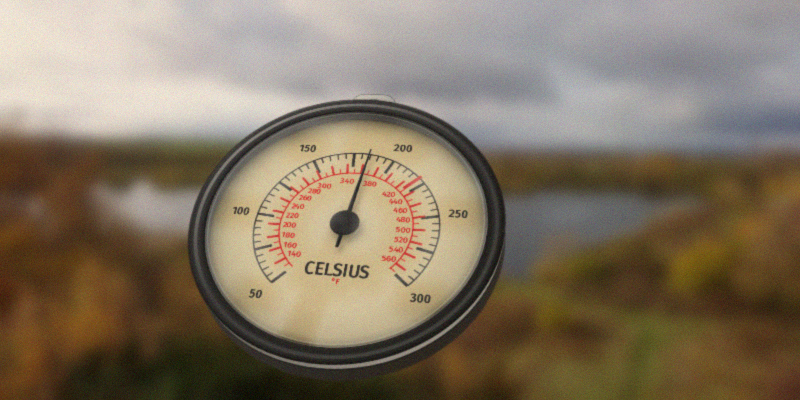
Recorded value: 185 (°C)
